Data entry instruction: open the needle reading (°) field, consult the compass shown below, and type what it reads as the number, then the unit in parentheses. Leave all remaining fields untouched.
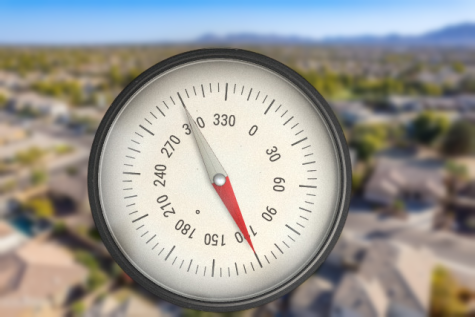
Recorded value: 120 (°)
